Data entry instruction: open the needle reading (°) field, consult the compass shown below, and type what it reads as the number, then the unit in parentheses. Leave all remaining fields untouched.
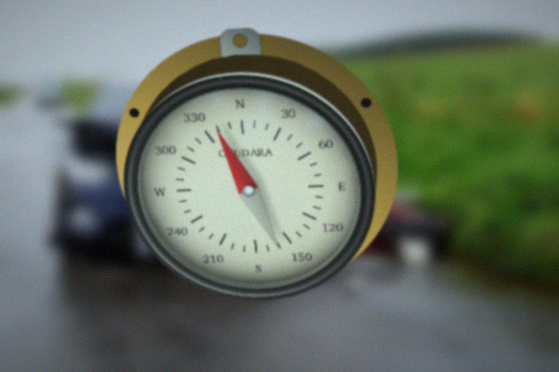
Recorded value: 340 (°)
